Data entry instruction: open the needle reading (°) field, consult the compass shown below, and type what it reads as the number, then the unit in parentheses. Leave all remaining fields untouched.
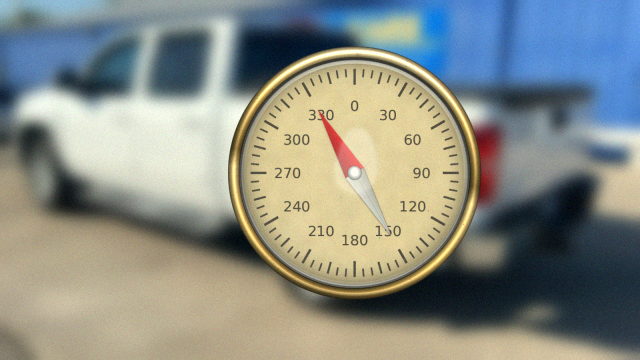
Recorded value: 330 (°)
